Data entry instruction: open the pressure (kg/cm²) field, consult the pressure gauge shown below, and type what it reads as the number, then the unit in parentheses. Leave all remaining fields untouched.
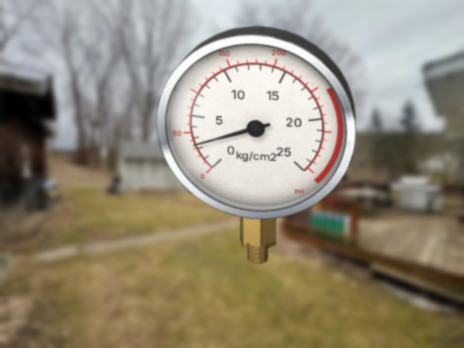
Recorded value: 2.5 (kg/cm²)
